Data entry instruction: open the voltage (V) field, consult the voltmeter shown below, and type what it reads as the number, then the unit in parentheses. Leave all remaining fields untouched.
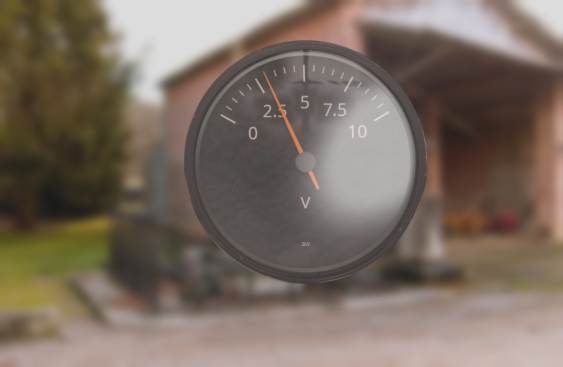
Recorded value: 3 (V)
